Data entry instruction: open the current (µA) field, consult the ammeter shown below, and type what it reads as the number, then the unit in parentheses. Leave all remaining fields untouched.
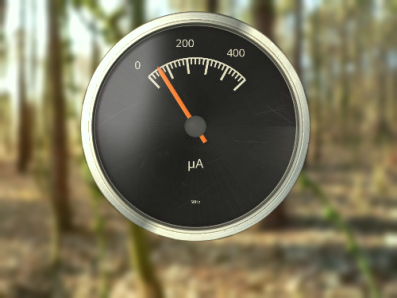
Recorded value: 60 (µA)
